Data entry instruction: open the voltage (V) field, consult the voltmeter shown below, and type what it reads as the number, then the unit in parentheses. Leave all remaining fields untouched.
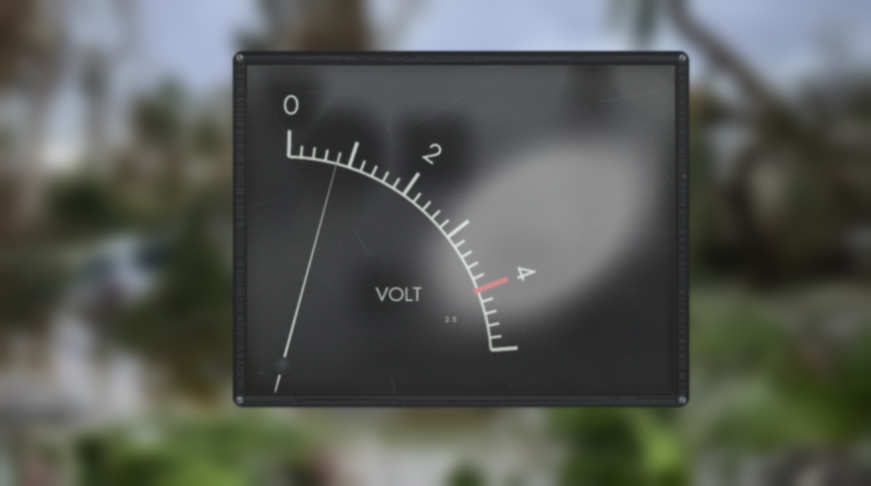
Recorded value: 0.8 (V)
